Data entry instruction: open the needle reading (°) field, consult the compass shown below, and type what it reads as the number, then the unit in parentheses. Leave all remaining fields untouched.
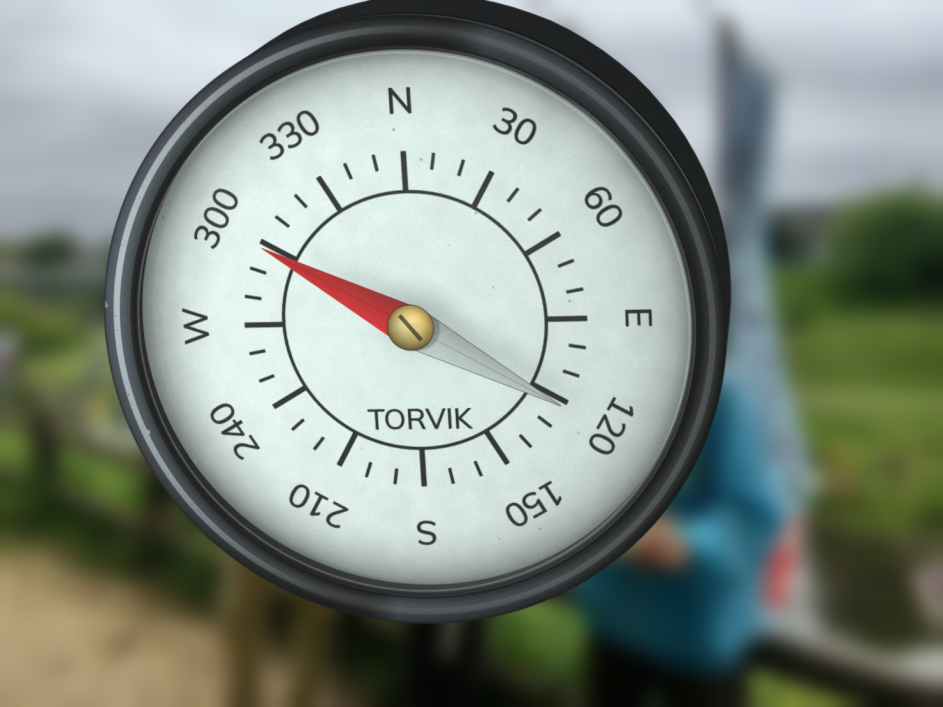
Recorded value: 300 (°)
